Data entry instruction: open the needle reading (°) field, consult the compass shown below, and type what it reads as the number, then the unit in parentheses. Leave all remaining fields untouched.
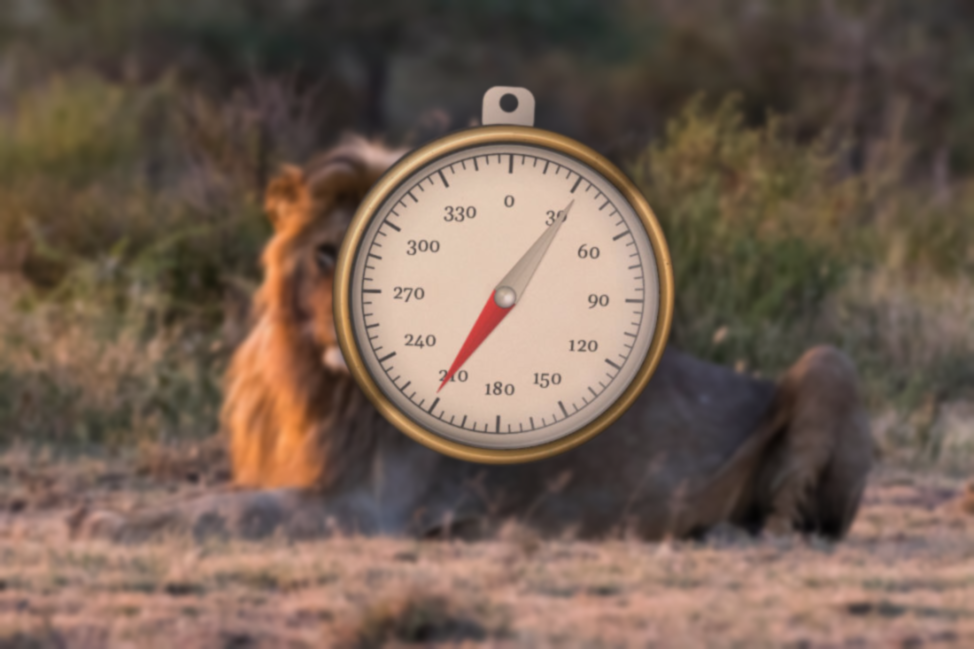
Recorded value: 212.5 (°)
